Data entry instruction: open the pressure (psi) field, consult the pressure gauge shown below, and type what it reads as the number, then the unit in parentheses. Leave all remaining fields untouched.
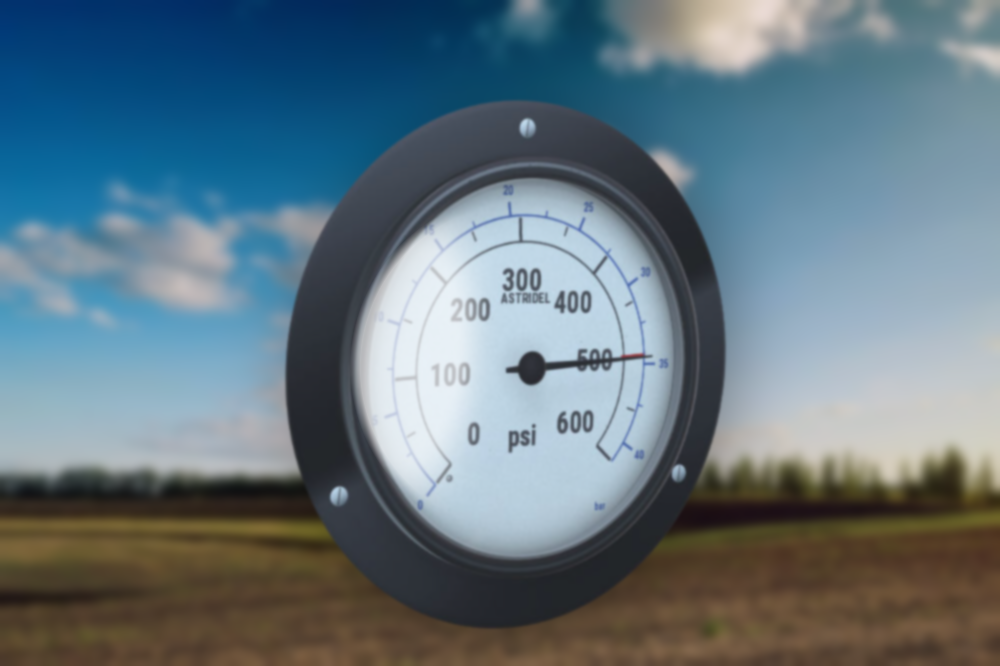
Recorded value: 500 (psi)
